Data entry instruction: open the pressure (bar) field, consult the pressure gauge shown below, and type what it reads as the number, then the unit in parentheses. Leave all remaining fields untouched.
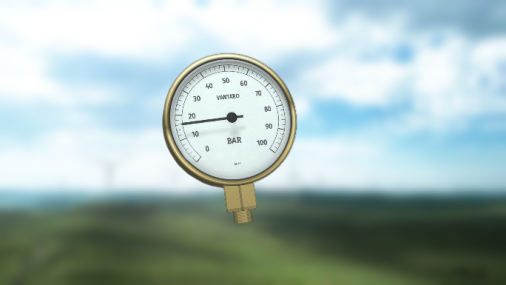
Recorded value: 16 (bar)
